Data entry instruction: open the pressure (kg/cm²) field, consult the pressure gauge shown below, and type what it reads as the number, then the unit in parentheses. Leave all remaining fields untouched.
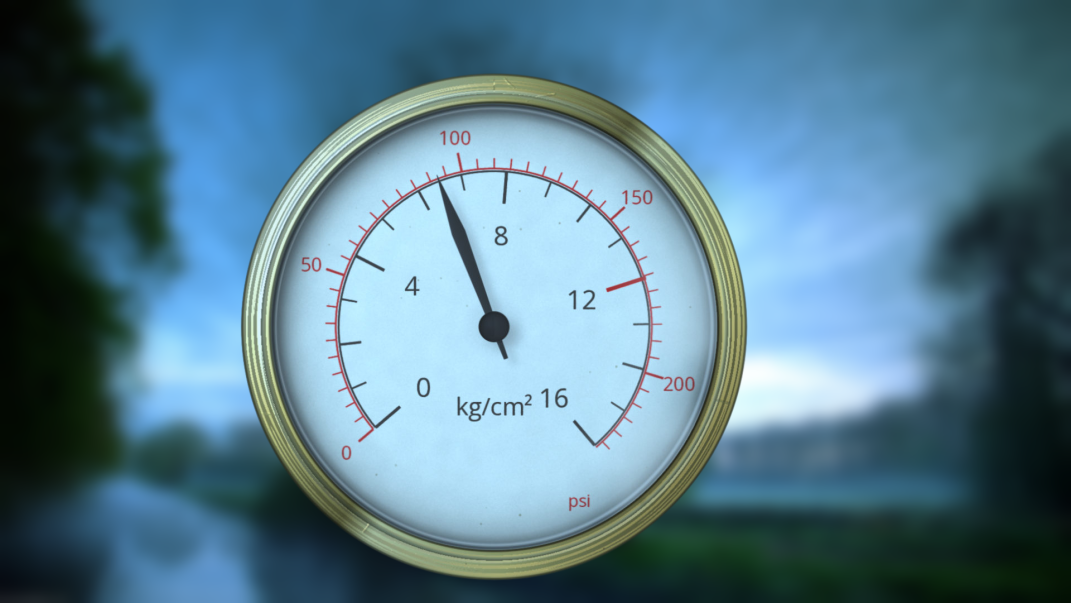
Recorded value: 6.5 (kg/cm²)
